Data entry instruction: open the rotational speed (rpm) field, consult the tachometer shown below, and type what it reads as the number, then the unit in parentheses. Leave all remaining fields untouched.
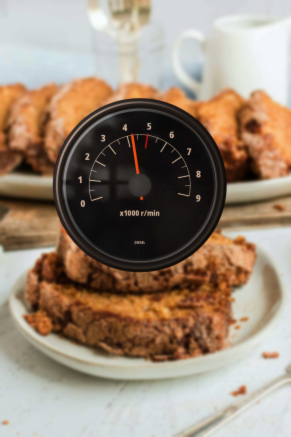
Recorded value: 4250 (rpm)
